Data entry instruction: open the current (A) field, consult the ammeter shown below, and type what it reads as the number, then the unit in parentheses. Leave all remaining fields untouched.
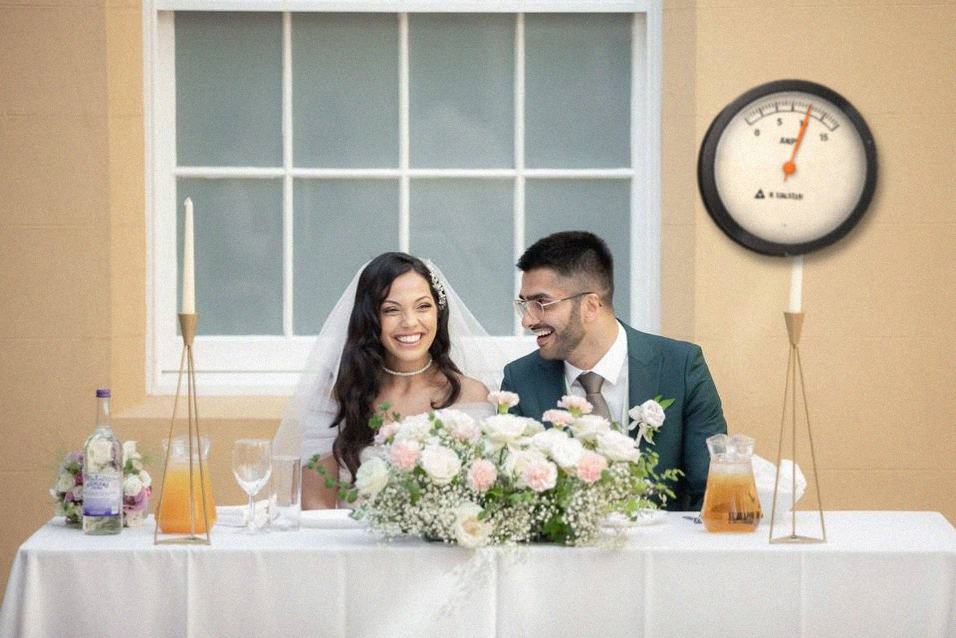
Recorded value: 10 (A)
